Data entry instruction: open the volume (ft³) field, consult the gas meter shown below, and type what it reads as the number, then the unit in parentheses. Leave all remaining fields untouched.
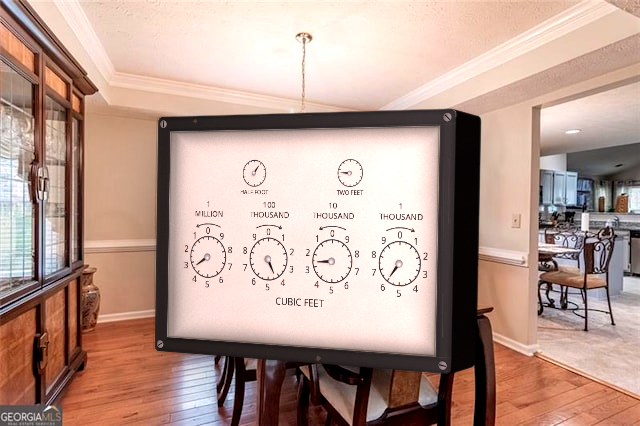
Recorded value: 342600 (ft³)
